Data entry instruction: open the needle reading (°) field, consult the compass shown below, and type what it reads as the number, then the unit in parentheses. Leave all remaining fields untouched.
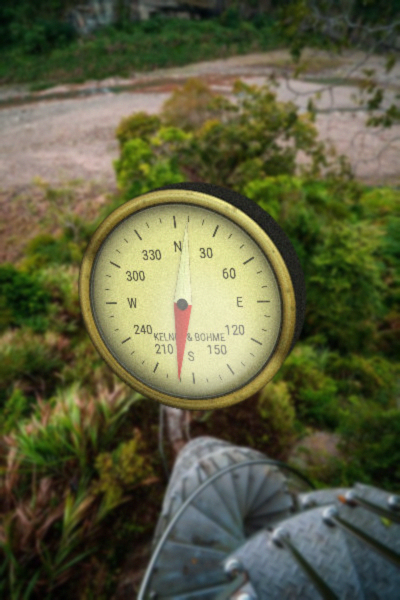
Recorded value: 190 (°)
